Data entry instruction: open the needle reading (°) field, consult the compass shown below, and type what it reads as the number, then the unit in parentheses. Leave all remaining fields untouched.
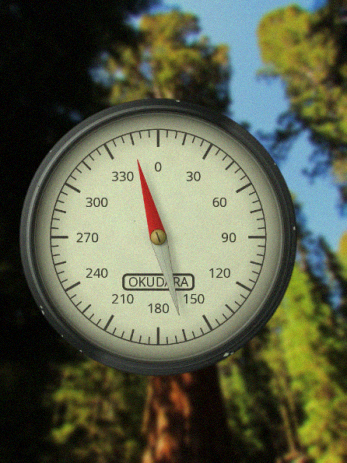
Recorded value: 345 (°)
